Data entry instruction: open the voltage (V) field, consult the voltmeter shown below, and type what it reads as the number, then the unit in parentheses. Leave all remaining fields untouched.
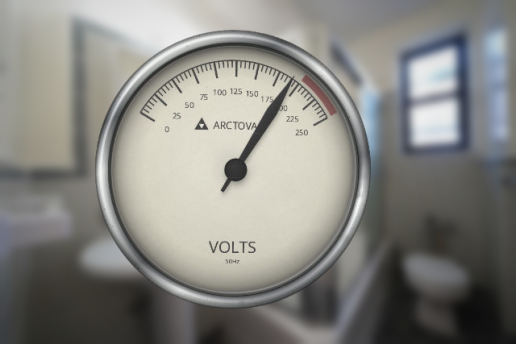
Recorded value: 190 (V)
